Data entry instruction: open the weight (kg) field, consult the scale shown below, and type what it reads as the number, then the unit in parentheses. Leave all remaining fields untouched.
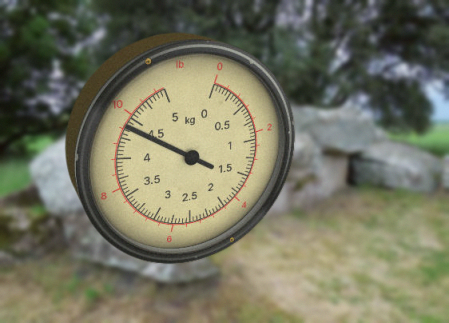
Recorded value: 4.4 (kg)
